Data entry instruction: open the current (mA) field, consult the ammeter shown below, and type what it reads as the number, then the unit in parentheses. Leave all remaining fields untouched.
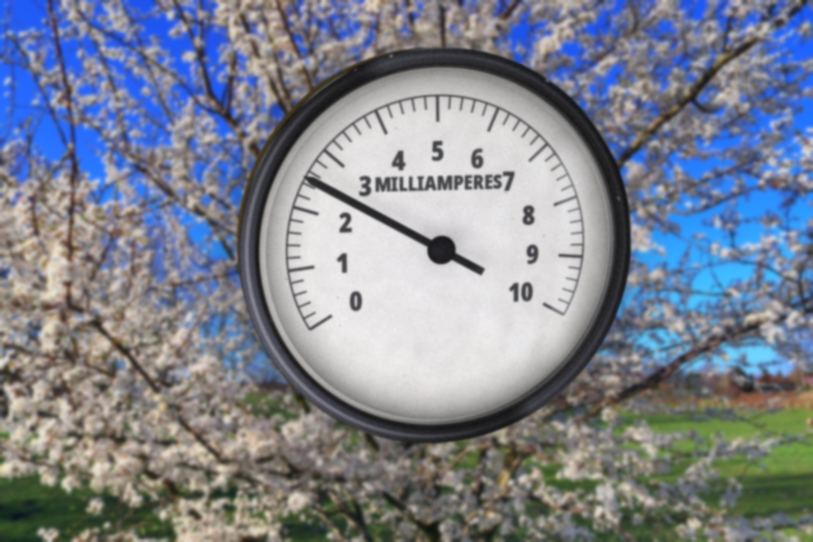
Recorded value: 2.5 (mA)
